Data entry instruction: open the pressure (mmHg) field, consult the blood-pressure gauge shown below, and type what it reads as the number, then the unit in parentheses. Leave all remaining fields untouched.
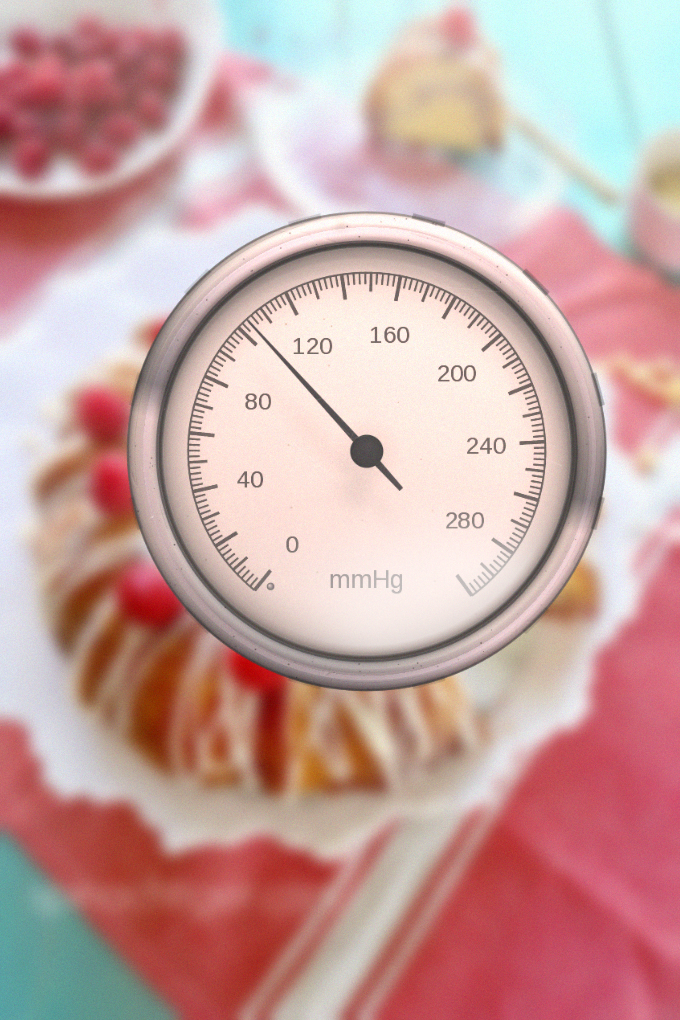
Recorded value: 104 (mmHg)
